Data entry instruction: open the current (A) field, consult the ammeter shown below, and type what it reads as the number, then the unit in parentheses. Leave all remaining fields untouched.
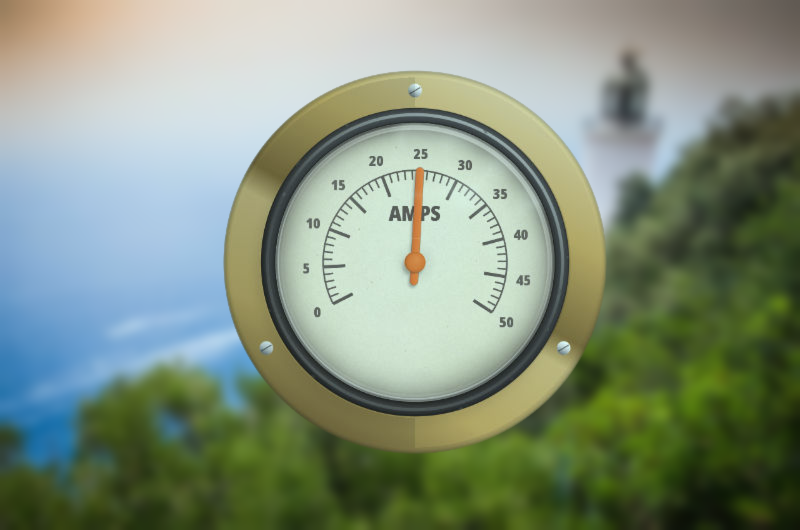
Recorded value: 25 (A)
